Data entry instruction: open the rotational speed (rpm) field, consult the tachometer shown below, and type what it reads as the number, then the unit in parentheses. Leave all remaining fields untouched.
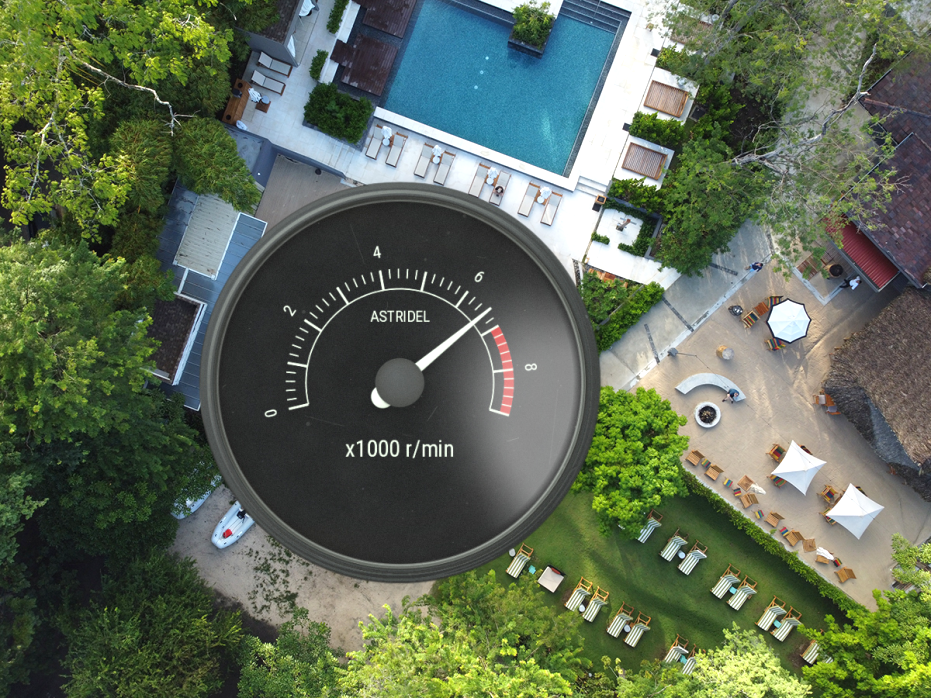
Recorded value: 6600 (rpm)
